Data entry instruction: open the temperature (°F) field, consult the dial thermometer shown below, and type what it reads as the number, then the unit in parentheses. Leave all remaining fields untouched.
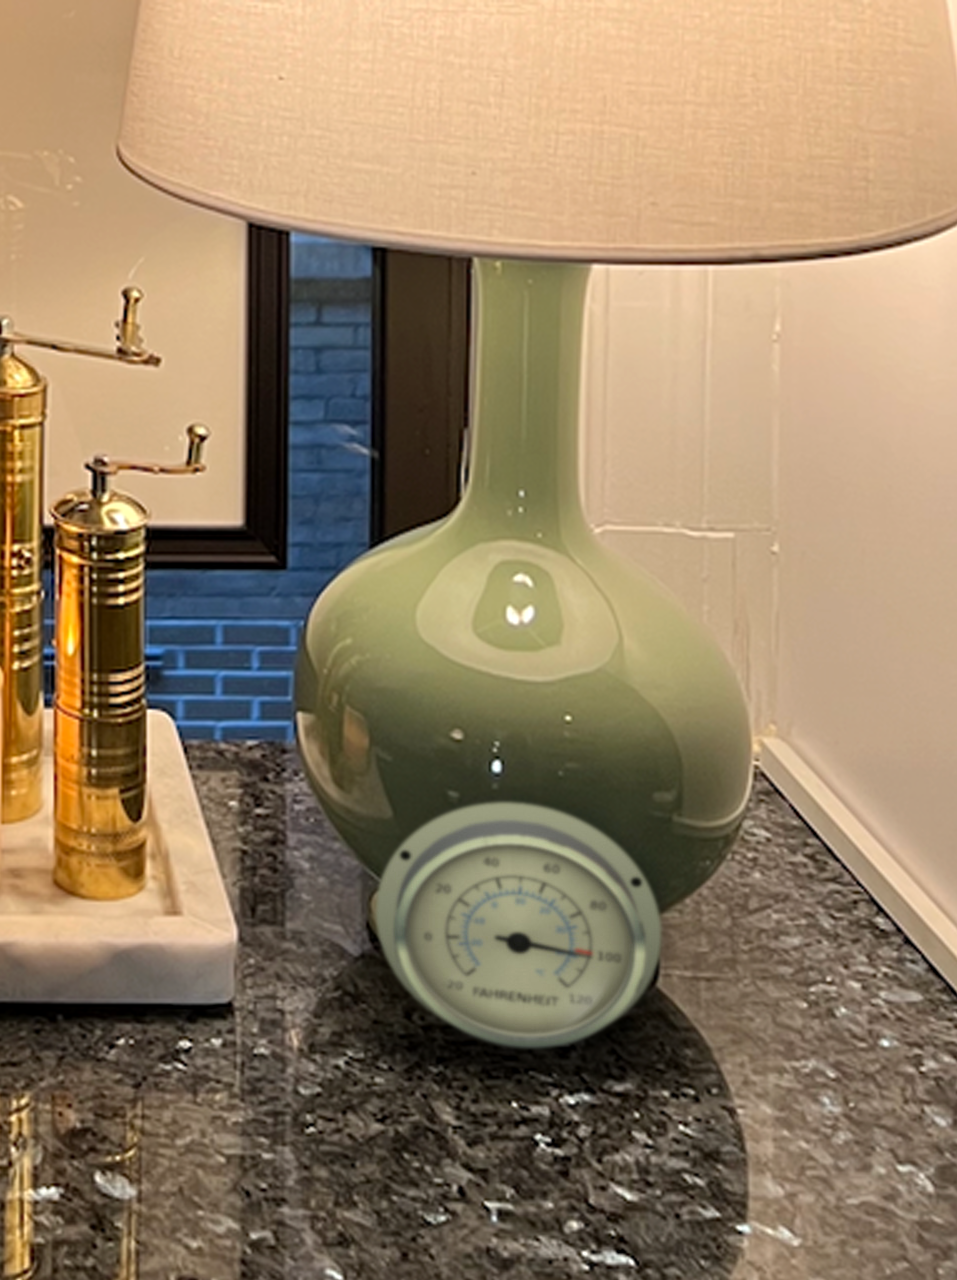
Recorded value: 100 (°F)
